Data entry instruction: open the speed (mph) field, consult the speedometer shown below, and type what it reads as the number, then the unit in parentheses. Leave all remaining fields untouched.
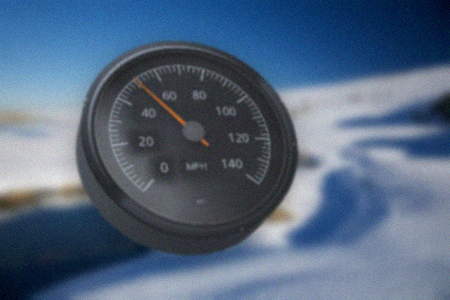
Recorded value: 50 (mph)
